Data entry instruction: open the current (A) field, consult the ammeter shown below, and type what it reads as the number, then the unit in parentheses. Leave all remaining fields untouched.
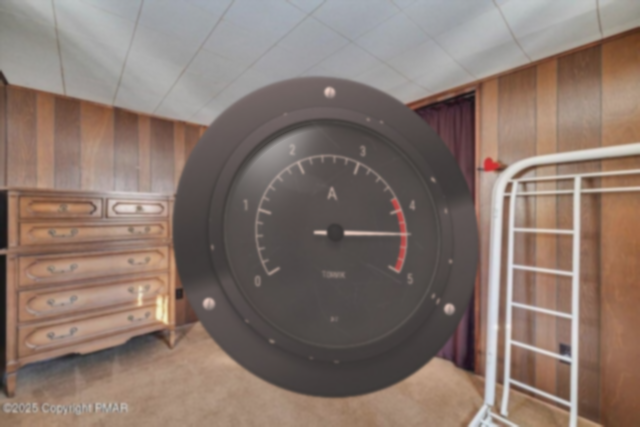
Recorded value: 4.4 (A)
